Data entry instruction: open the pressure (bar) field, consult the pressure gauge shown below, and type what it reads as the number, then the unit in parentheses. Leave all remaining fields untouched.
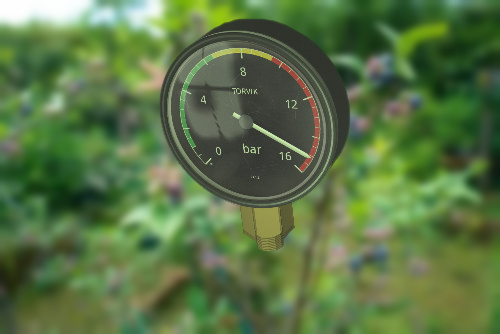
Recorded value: 15 (bar)
